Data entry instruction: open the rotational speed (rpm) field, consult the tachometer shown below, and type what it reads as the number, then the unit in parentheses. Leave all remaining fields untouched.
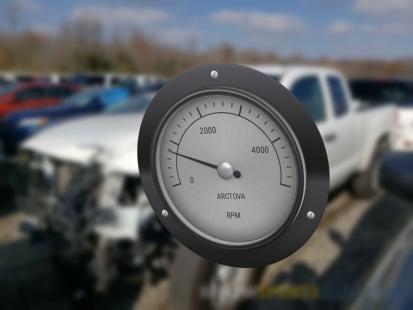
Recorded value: 800 (rpm)
